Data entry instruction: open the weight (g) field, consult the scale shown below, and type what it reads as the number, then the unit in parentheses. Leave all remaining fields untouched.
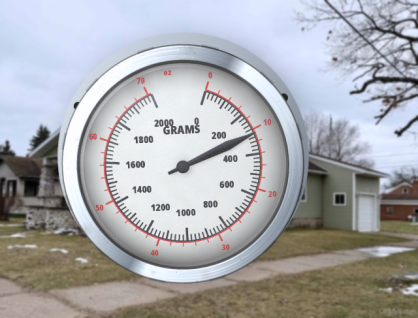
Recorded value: 300 (g)
